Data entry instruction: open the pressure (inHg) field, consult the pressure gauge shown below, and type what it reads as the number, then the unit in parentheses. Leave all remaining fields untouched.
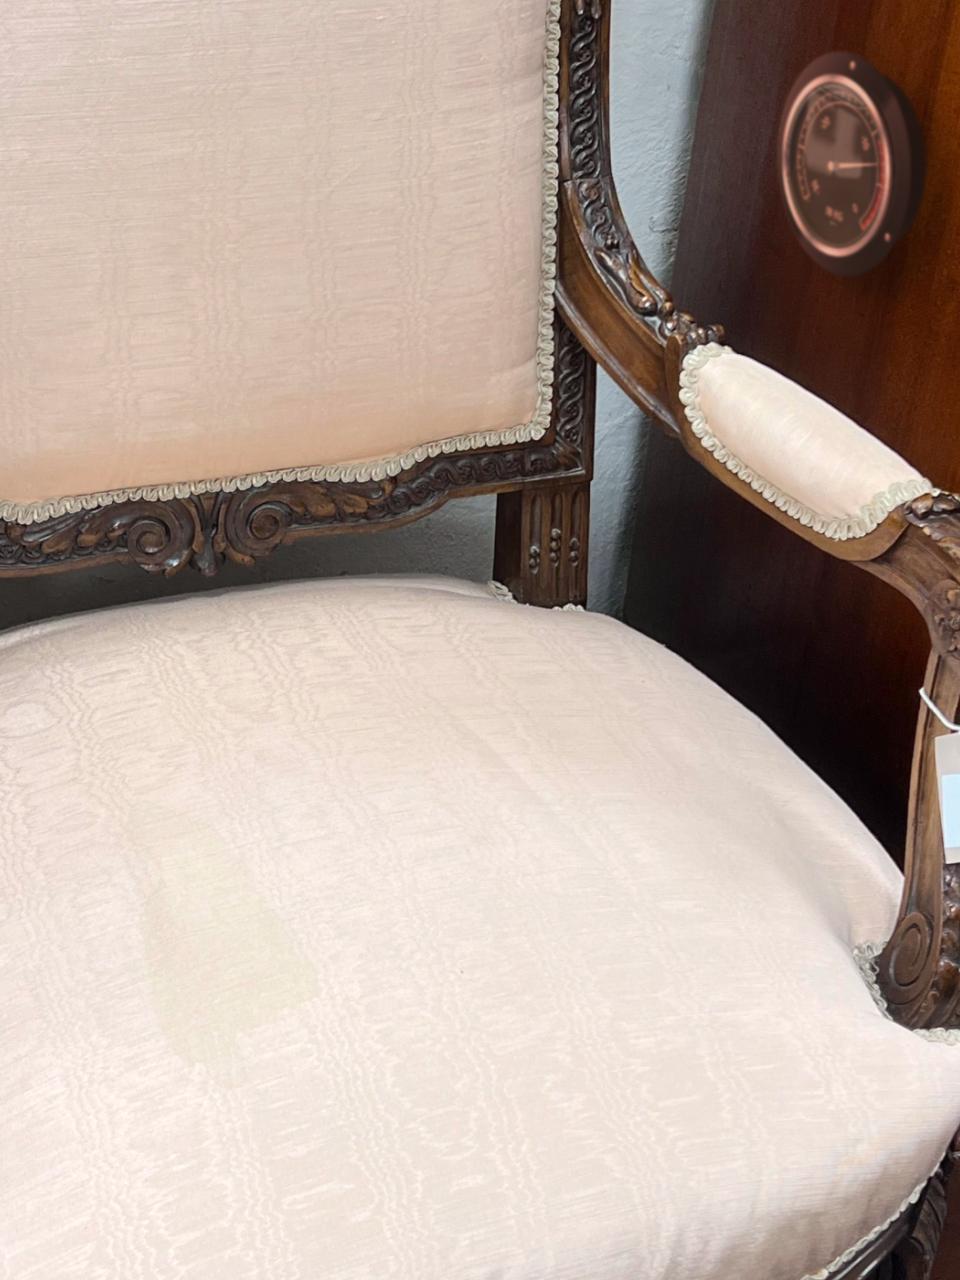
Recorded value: -7 (inHg)
